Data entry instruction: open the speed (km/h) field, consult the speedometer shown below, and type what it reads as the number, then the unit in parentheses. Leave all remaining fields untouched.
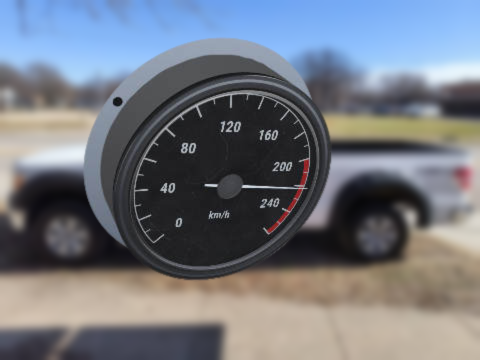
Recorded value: 220 (km/h)
